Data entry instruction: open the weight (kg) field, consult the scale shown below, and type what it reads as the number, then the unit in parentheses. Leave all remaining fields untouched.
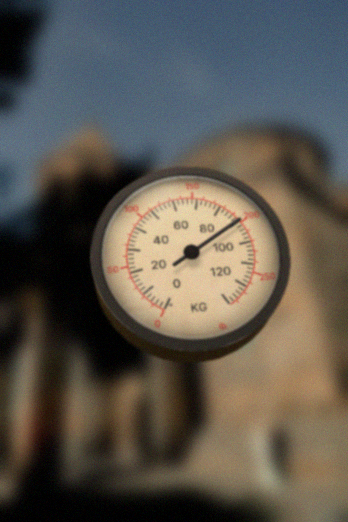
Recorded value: 90 (kg)
